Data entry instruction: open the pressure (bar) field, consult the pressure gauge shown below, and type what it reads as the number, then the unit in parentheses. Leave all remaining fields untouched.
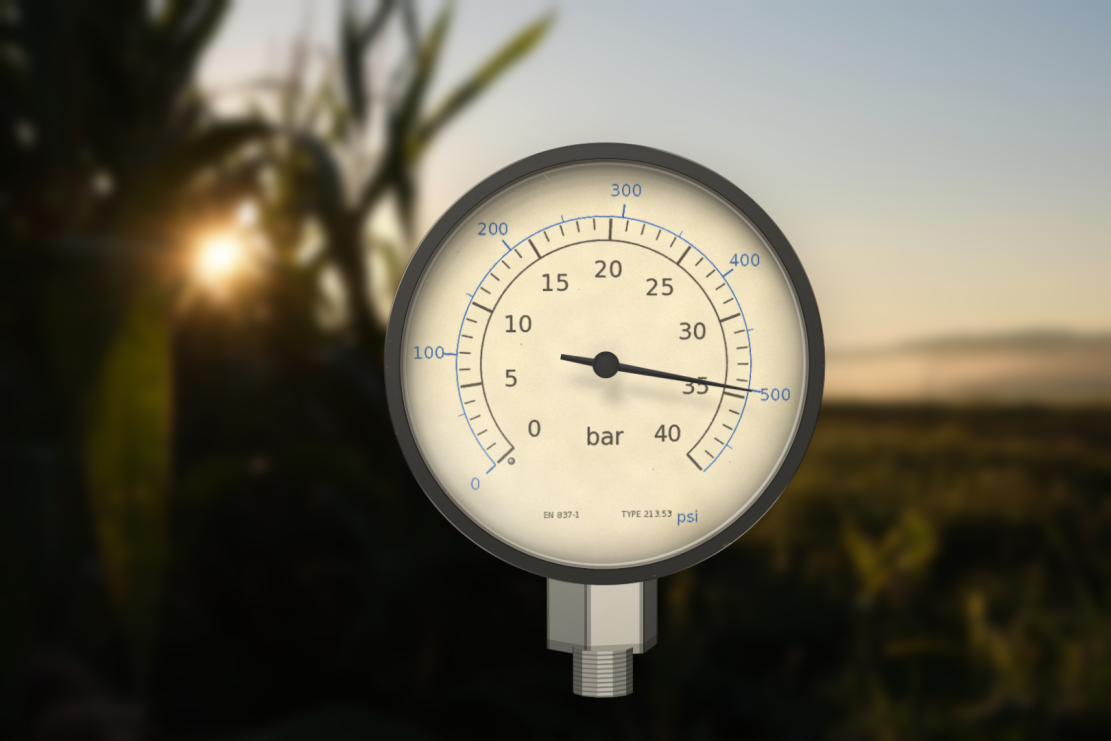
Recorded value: 34.5 (bar)
